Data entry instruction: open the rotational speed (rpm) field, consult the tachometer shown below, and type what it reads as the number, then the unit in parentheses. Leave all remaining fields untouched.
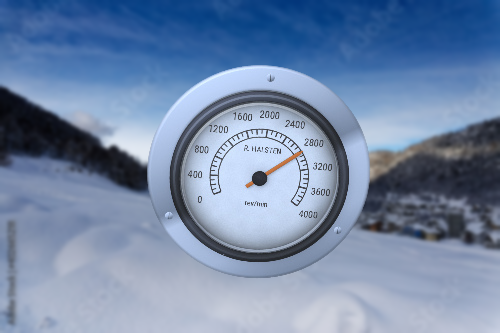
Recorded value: 2800 (rpm)
